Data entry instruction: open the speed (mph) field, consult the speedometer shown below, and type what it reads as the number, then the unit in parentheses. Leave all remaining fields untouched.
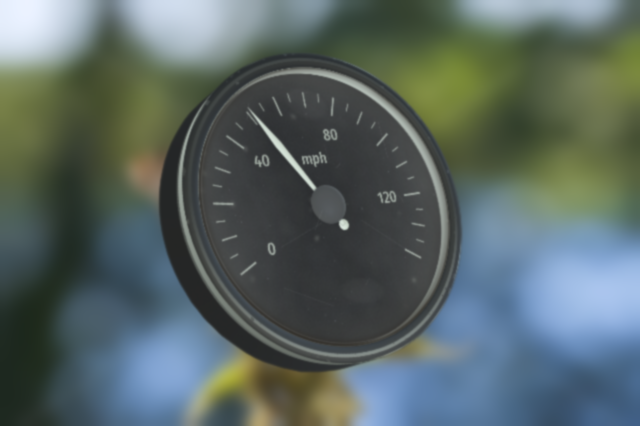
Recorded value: 50 (mph)
